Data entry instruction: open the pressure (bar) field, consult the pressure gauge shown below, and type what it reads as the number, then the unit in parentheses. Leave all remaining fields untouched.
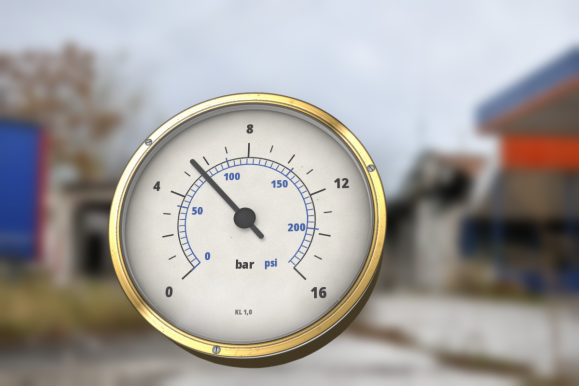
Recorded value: 5.5 (bar)
